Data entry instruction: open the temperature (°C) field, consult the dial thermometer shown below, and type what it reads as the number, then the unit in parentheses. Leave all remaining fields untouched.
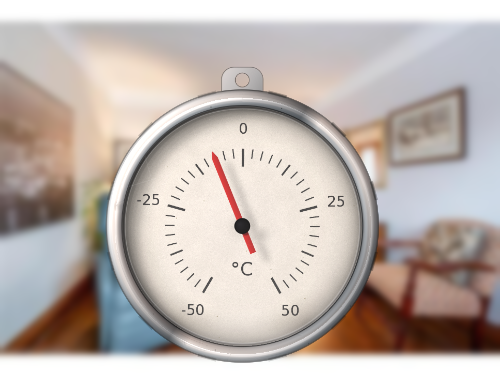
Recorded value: -7.5 (°C)
